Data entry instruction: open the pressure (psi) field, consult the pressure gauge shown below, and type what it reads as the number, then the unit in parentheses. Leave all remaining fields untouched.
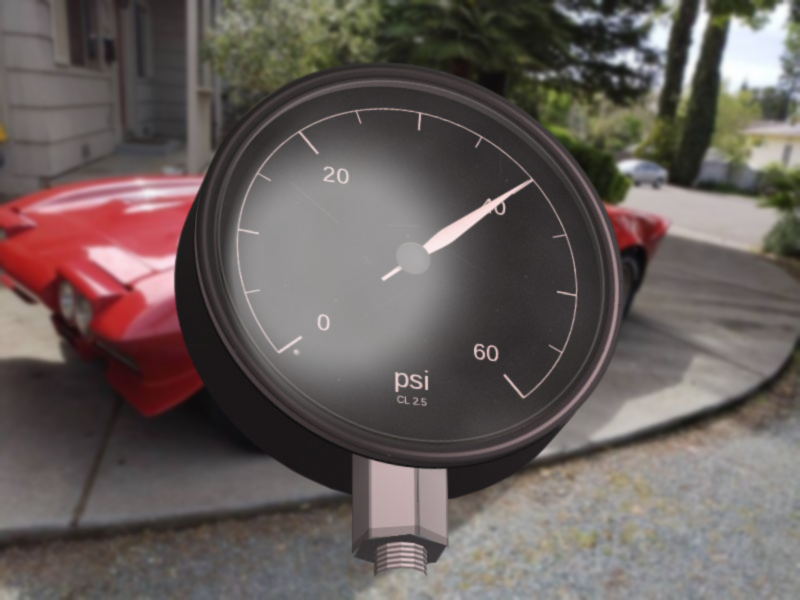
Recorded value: 40 (psi)
